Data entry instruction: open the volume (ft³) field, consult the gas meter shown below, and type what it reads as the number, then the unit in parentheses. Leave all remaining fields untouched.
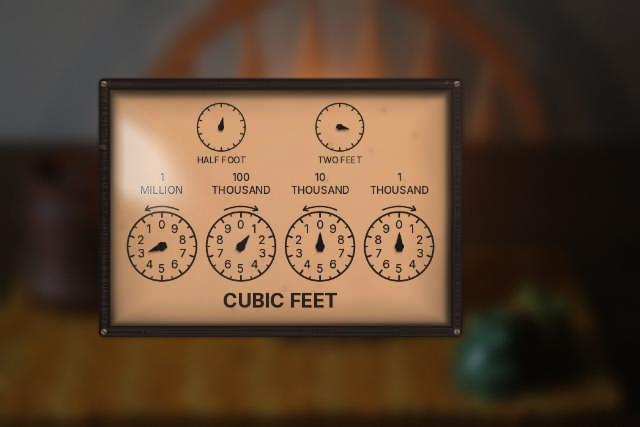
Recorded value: 310000 (ft³)
